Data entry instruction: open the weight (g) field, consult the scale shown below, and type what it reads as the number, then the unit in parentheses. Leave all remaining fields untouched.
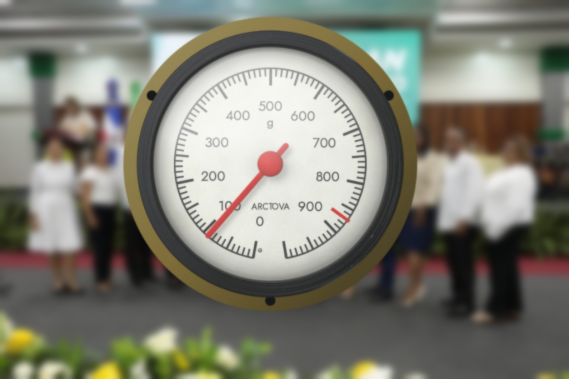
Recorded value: 90 (g)
